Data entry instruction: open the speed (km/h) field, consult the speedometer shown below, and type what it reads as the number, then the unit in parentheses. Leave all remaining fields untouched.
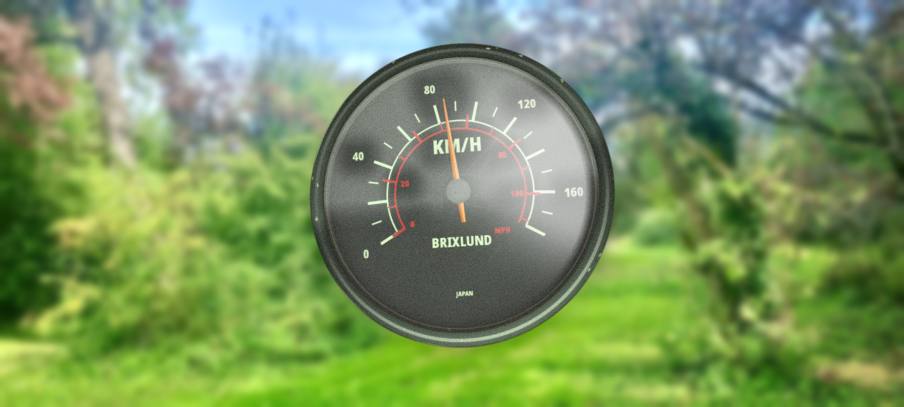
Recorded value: 85 (km/h)
